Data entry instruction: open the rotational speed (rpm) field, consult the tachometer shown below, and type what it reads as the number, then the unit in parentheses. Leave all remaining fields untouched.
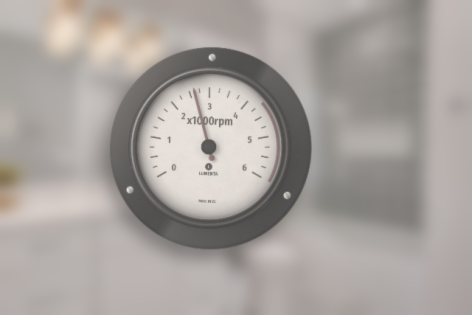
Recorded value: 2625 (rpm)
